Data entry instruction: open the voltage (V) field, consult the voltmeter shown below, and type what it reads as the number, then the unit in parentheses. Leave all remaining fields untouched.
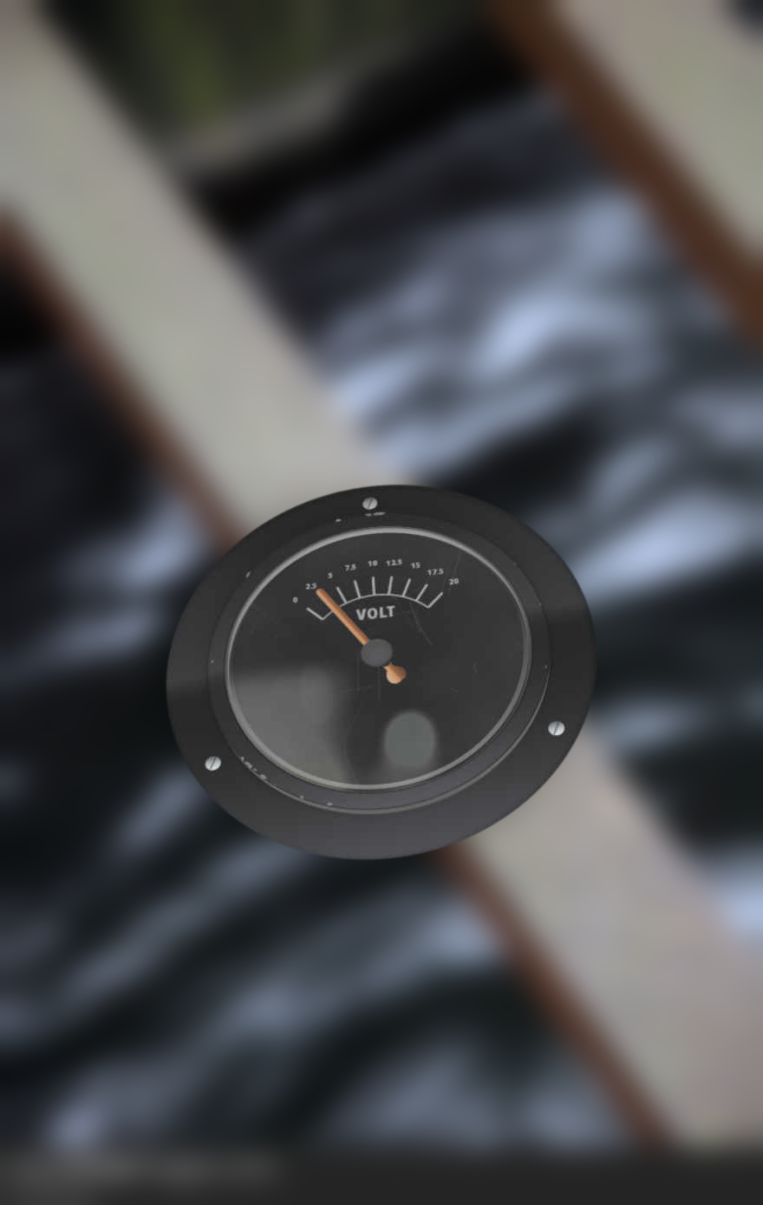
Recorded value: 2.5 (V)
